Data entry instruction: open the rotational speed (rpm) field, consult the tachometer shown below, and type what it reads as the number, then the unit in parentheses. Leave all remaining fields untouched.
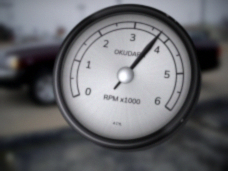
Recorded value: 3750 (rpm)
